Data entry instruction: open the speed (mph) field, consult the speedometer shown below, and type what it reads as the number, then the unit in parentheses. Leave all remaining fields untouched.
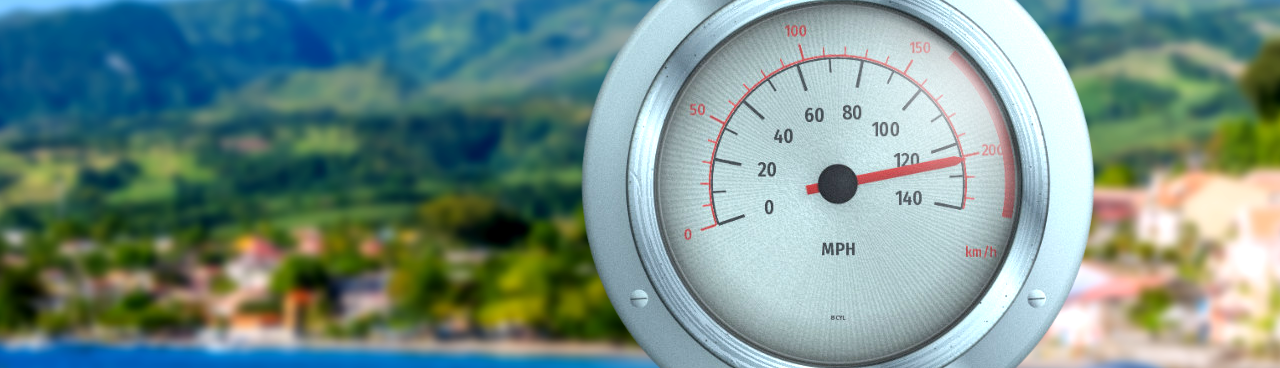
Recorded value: 125 (mph)
